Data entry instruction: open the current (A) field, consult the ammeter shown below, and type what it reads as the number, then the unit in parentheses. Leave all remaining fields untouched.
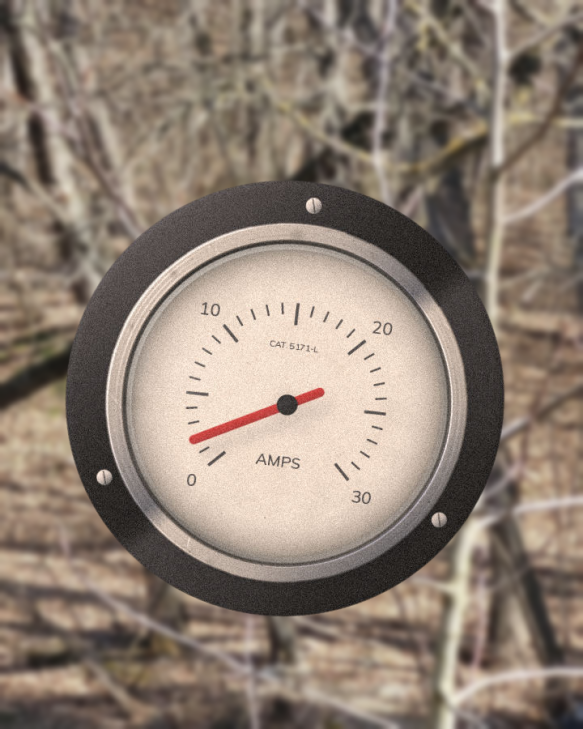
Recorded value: 2 (A)
